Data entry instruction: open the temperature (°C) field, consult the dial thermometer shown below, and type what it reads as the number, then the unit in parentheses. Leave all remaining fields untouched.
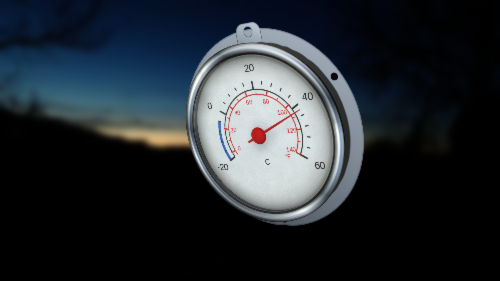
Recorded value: 42 (°C)
